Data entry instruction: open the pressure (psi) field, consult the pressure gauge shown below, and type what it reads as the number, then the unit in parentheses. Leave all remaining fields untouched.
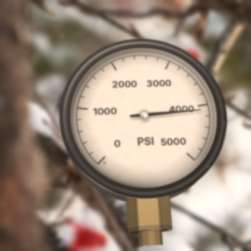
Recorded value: 4100 (psi)
